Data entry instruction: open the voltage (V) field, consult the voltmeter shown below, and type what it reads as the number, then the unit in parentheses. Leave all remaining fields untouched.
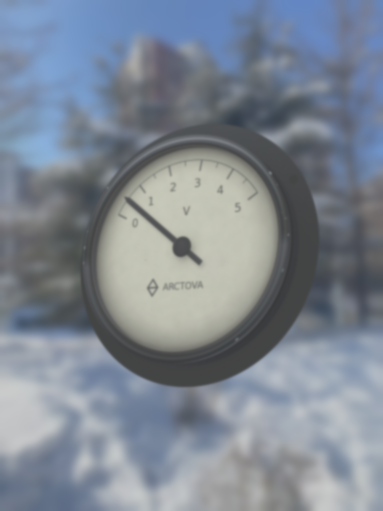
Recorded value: 0.5 (V)
